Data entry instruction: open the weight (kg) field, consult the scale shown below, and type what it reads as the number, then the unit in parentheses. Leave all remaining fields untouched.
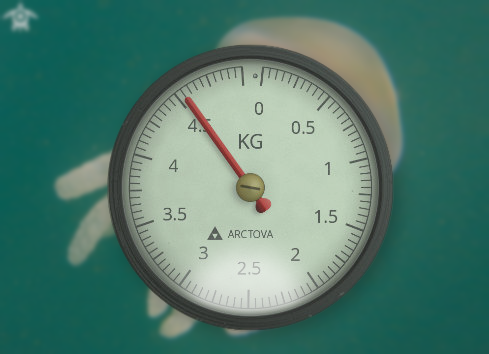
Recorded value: 4.55 (kg)
